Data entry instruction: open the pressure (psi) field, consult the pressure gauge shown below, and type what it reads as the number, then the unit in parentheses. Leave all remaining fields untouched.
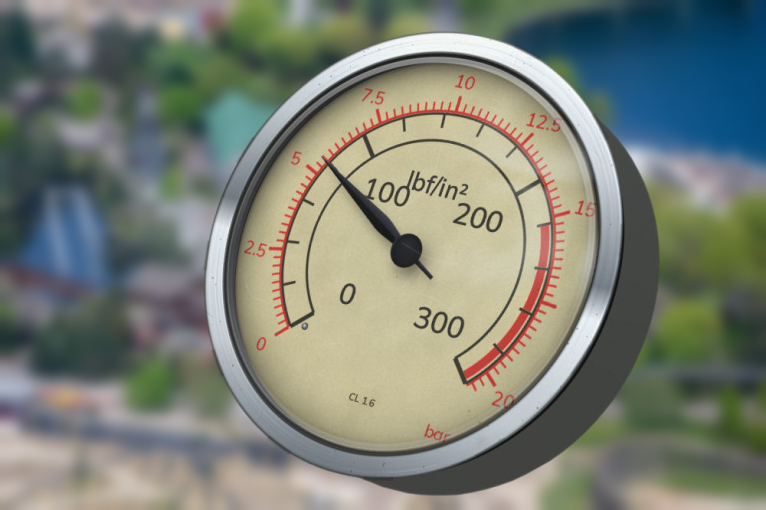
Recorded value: 80 (psi)
